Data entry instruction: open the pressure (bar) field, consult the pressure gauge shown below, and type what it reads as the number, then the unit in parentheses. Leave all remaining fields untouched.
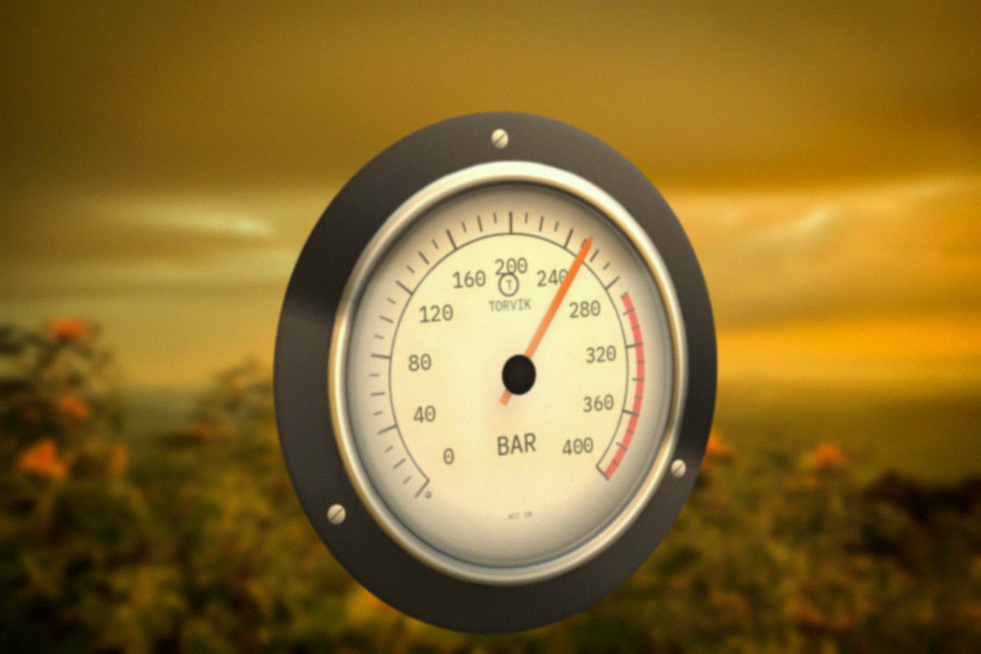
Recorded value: 250 (bar)
